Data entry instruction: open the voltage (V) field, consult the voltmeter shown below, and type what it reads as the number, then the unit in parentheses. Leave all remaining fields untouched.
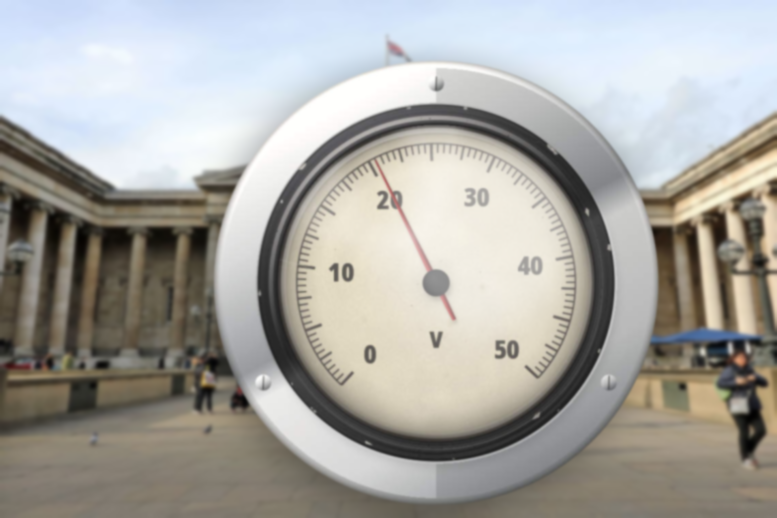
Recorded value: 20.5 (V)
